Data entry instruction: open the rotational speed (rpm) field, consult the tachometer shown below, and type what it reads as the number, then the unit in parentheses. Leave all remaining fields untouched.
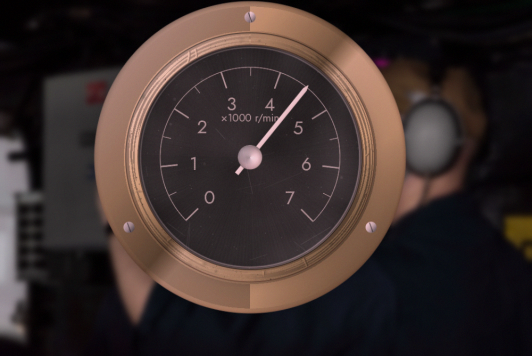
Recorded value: 4500 (rpm)
